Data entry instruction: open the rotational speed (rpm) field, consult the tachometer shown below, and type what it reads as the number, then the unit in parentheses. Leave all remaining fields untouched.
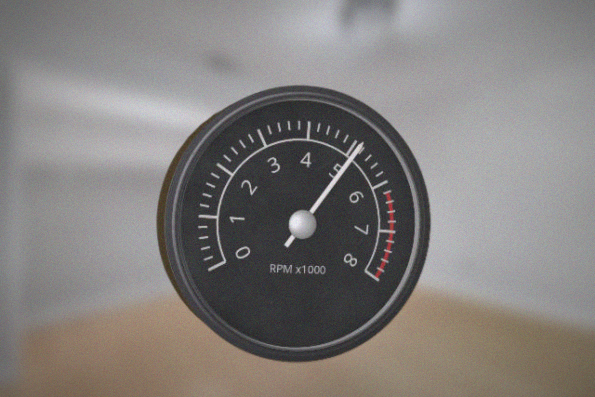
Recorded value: 5100 (rpm)
